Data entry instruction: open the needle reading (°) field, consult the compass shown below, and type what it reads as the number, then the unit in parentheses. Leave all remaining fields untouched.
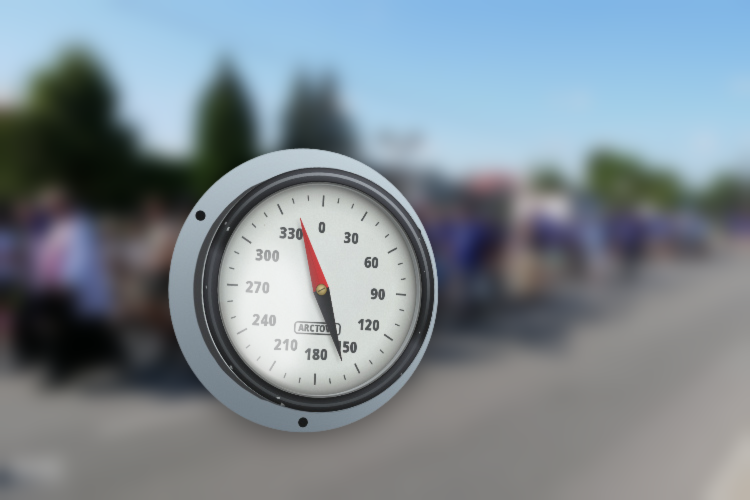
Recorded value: 340 (°)
